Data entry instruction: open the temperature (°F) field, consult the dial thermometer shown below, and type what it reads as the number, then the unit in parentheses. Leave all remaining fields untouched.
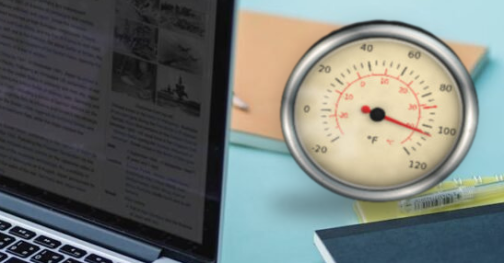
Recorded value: 104 (°F)
